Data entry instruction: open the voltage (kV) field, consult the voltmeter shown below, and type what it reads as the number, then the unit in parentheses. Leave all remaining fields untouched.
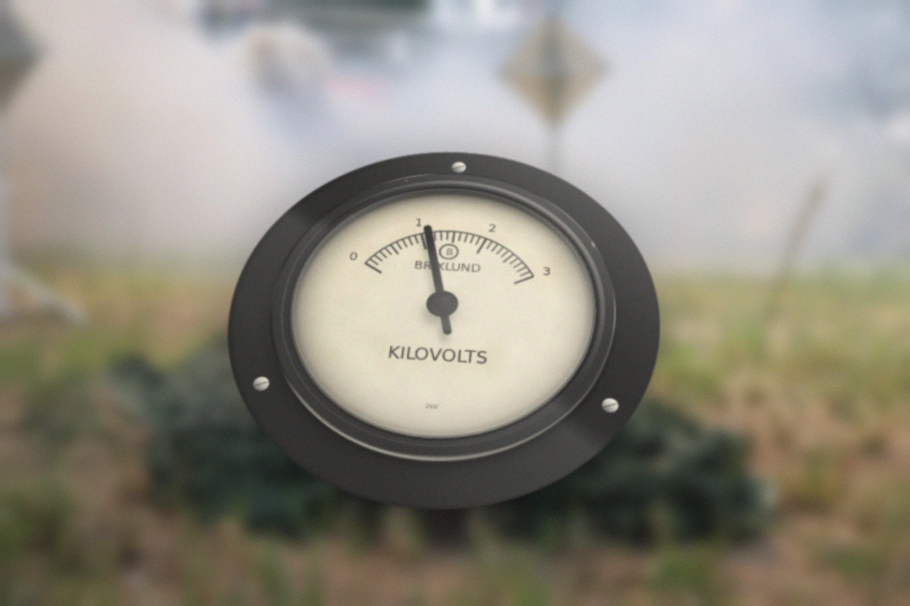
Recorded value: 1.1 (kV)
